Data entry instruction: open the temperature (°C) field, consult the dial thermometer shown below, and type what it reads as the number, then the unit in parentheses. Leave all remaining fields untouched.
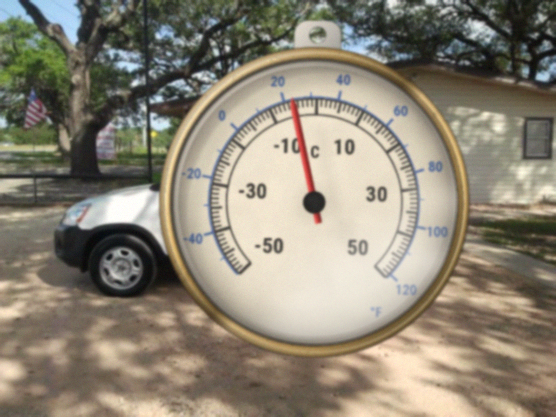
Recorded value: -5 (°C)
